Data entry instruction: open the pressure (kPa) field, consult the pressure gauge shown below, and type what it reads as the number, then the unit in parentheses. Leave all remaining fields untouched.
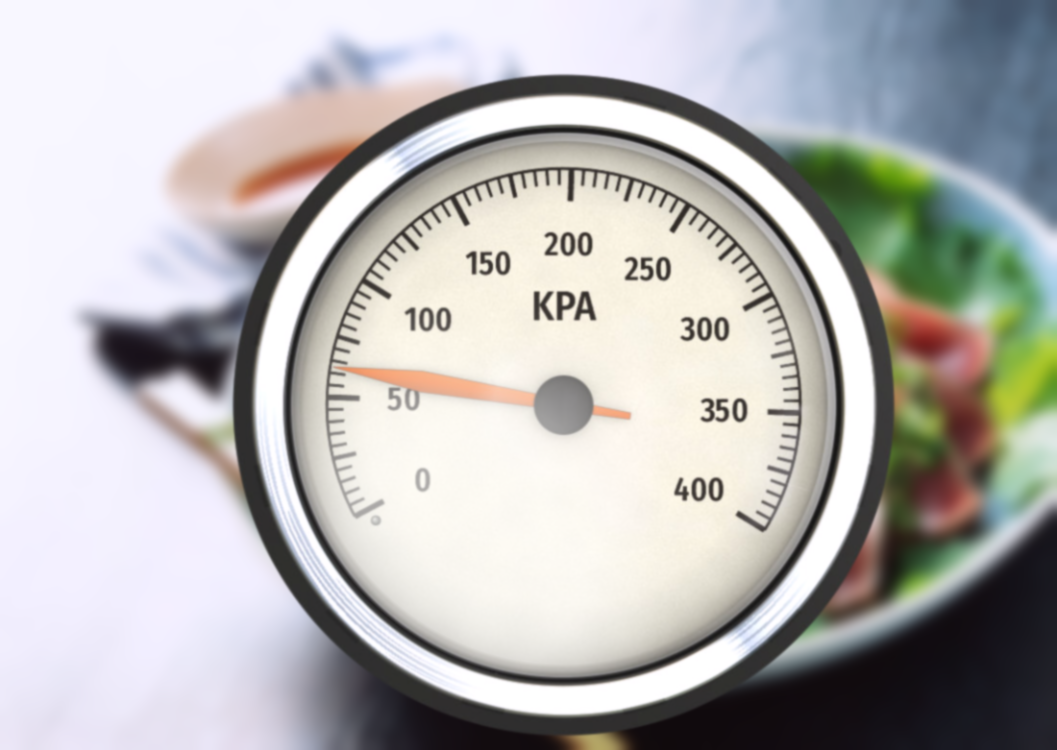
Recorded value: 62.5 (kPa)
